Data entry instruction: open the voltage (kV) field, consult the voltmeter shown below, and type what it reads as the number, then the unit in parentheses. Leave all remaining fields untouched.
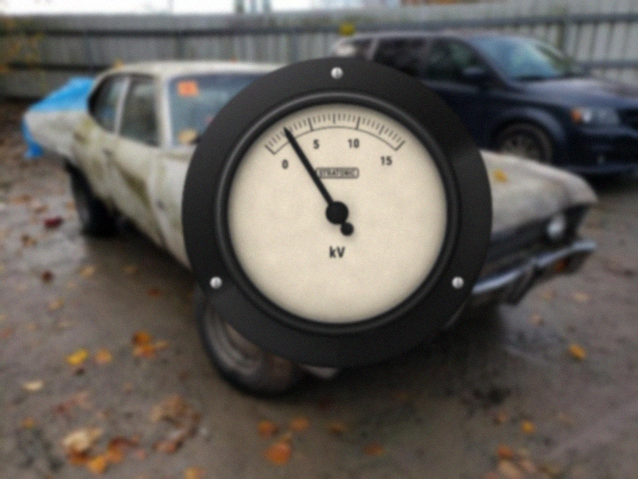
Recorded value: 2.5 (kV)
